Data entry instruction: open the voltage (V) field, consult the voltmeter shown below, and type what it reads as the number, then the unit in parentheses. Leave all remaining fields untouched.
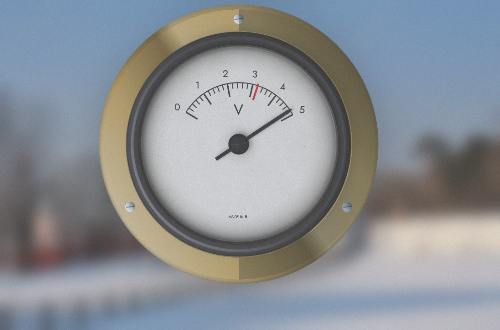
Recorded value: 4.8 (V)
